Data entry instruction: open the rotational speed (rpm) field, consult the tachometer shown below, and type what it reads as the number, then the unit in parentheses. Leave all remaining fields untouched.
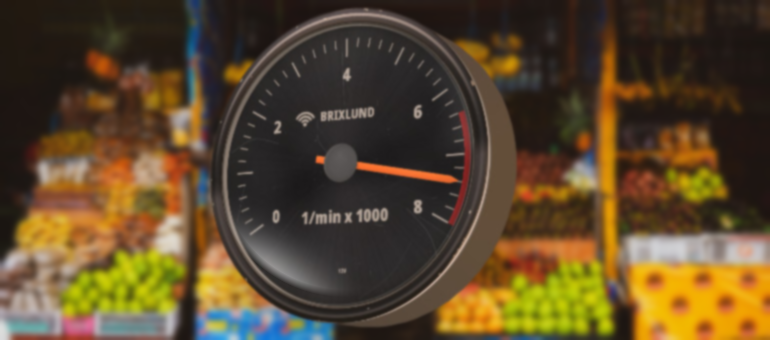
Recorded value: 7400 (rpm)
